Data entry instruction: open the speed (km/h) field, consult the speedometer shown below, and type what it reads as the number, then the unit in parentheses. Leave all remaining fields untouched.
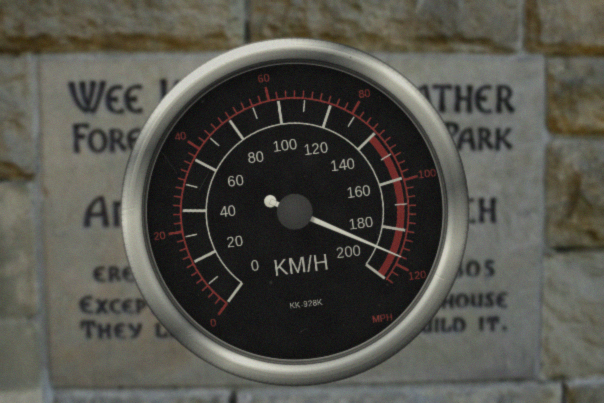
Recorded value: 190 (km/h)
